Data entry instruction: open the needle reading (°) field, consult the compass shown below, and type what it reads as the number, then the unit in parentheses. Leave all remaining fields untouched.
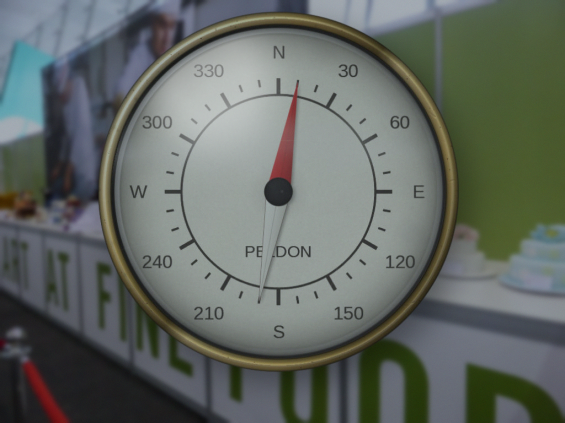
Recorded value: 10 (°)
